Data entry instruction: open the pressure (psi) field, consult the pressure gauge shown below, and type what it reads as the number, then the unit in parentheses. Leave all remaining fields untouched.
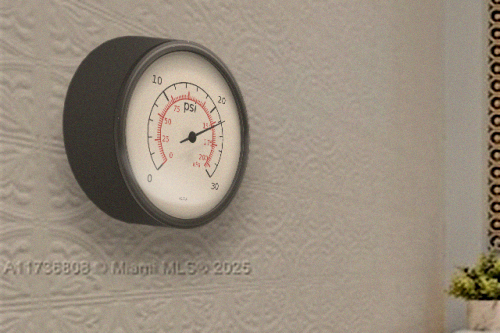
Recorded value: 22 (psi)
